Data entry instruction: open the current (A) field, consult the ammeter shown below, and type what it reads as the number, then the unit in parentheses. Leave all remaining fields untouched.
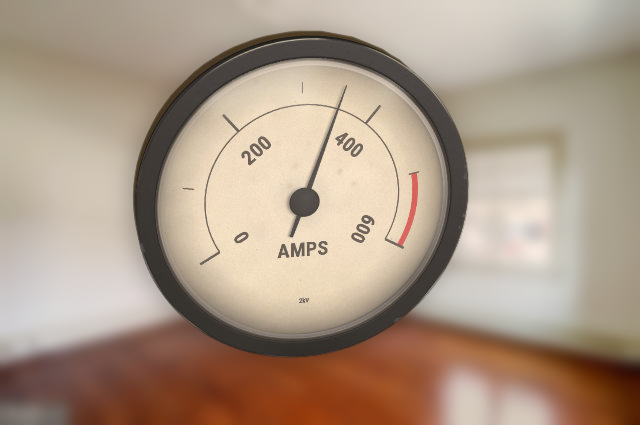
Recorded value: 350 (A)
